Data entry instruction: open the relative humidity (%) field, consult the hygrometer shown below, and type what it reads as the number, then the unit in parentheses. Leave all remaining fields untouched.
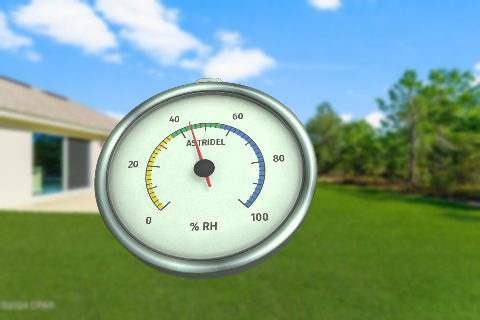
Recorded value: 44 (%)
